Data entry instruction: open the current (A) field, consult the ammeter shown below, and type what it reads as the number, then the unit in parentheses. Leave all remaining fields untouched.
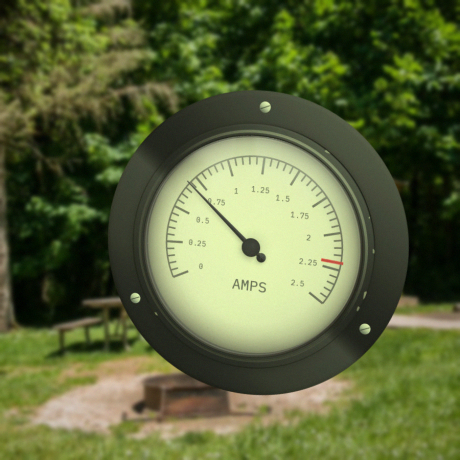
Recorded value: 0.7 (A)
